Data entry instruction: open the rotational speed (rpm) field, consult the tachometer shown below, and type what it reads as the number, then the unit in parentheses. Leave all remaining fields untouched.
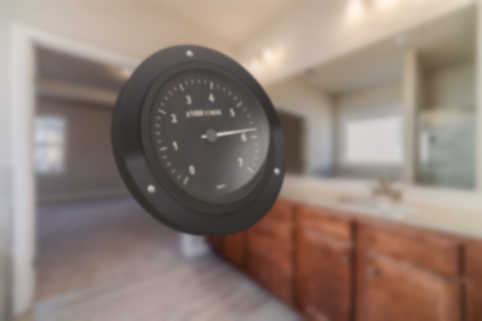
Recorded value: 5800 (rpm)
